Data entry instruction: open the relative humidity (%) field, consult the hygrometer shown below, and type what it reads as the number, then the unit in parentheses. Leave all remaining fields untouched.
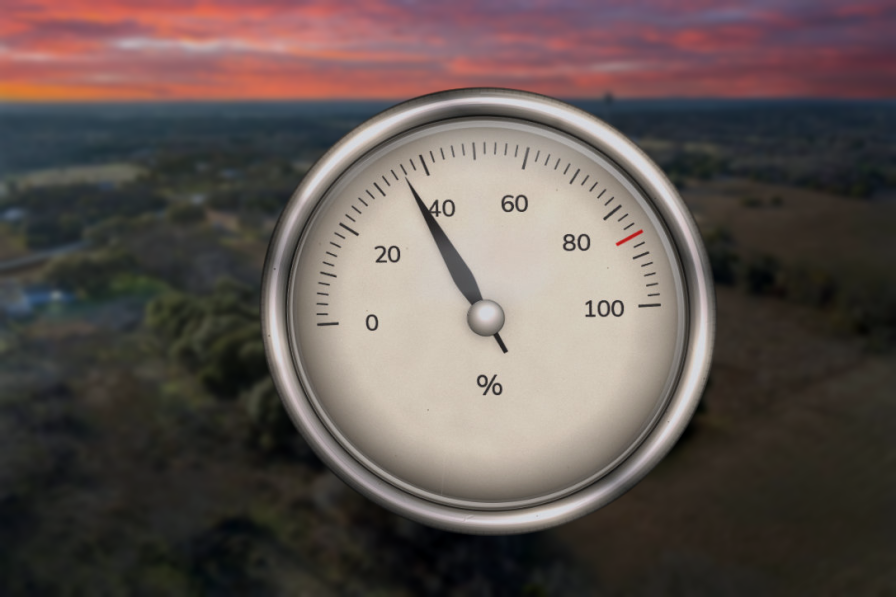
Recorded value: 36 (%)
